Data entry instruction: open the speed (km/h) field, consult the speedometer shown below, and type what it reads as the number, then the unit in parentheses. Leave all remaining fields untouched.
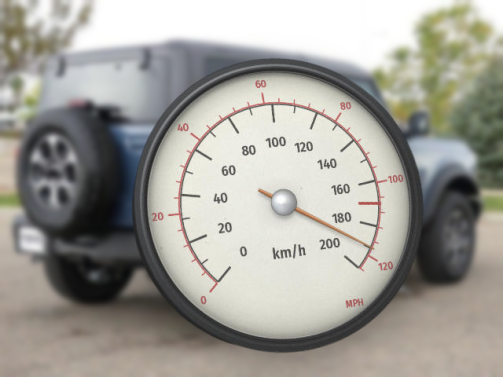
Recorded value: 190 (km/h)
